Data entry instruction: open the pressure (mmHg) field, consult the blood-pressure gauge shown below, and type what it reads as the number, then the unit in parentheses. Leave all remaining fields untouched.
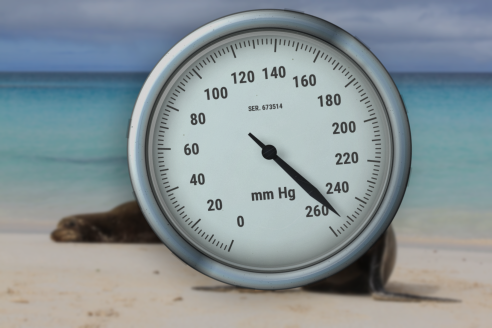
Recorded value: 252 (mmHg)
